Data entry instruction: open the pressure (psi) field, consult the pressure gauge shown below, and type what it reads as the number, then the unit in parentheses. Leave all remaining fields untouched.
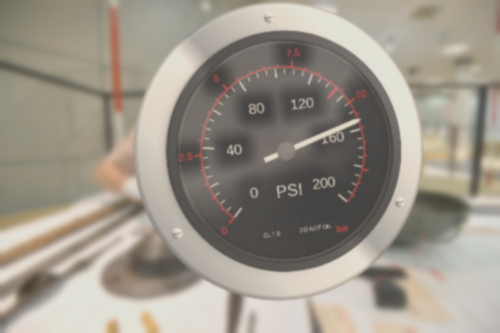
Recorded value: 155 (psi)
